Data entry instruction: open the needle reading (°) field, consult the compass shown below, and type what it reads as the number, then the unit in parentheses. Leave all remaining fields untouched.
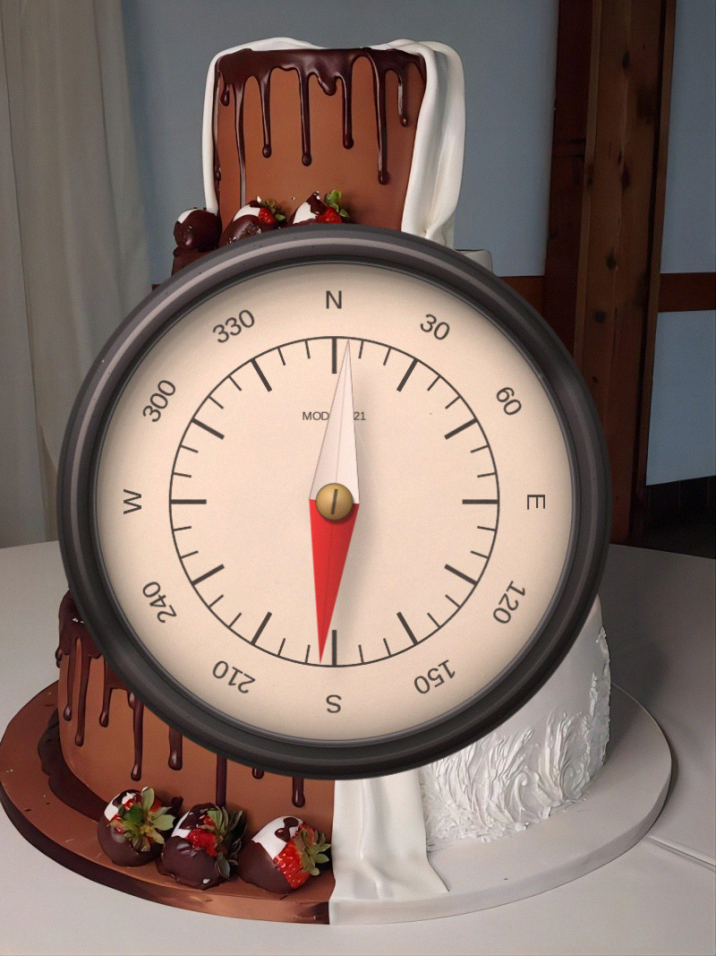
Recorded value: 185 (°)
